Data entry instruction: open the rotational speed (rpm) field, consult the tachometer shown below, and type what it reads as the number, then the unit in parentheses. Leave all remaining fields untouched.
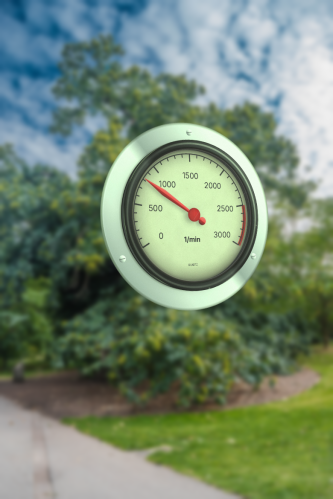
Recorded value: 800 (rpm)
